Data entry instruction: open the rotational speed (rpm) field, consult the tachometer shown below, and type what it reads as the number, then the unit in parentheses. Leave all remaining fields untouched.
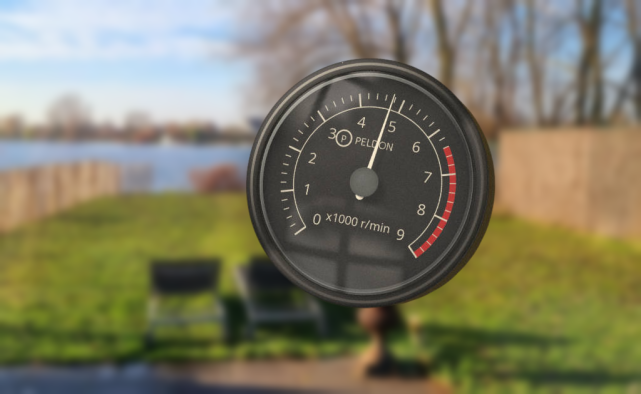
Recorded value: 4800 (rpm)
